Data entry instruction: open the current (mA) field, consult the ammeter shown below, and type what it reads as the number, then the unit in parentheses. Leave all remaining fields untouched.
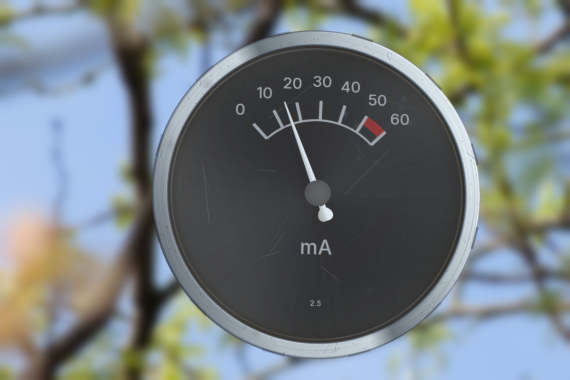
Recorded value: 15 (mA)
